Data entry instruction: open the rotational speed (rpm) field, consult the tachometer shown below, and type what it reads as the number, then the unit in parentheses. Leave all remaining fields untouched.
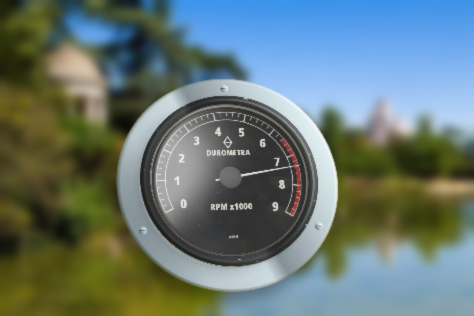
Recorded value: 7400 (rpm)
